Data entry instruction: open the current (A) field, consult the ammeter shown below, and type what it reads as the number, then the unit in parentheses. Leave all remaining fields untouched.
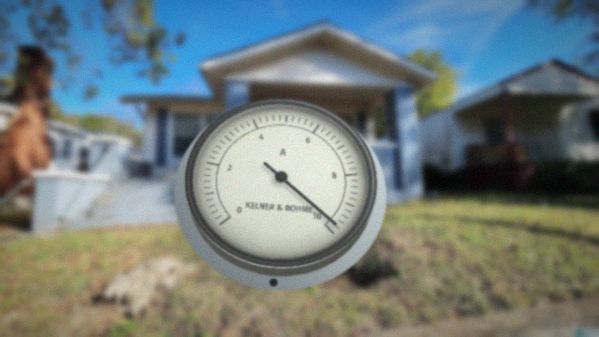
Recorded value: 9.8 (A)
